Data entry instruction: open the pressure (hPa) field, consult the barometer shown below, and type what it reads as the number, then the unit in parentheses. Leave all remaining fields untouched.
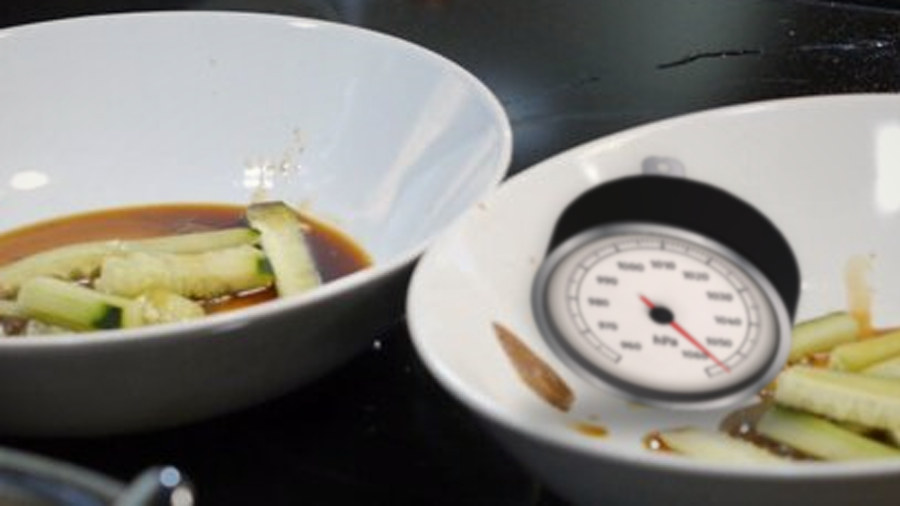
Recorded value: 1055 (hPa)
